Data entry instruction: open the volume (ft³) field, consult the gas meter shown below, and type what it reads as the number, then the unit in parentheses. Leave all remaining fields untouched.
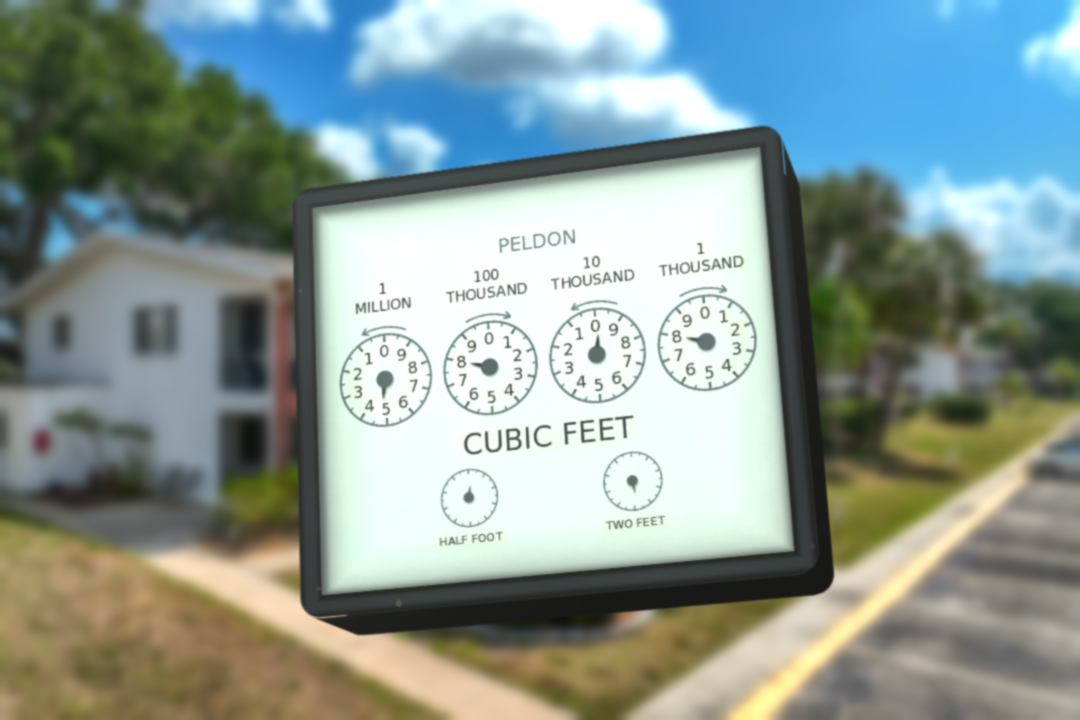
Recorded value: 479800 (ft³)
